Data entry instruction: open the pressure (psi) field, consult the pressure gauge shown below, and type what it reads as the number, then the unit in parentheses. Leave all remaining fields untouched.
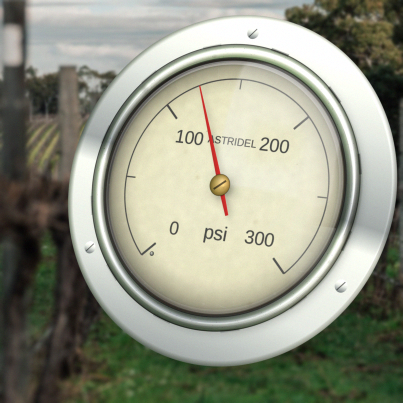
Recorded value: 125 (psi)
